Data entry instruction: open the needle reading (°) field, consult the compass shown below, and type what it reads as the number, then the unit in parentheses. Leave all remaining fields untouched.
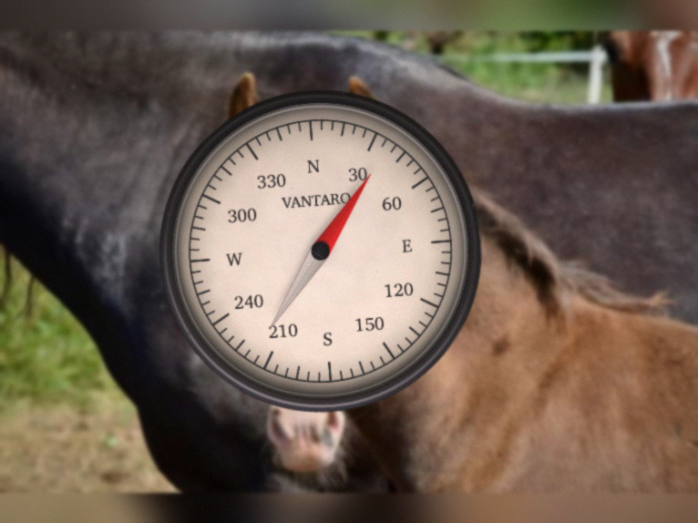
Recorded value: 37.5 (°)
